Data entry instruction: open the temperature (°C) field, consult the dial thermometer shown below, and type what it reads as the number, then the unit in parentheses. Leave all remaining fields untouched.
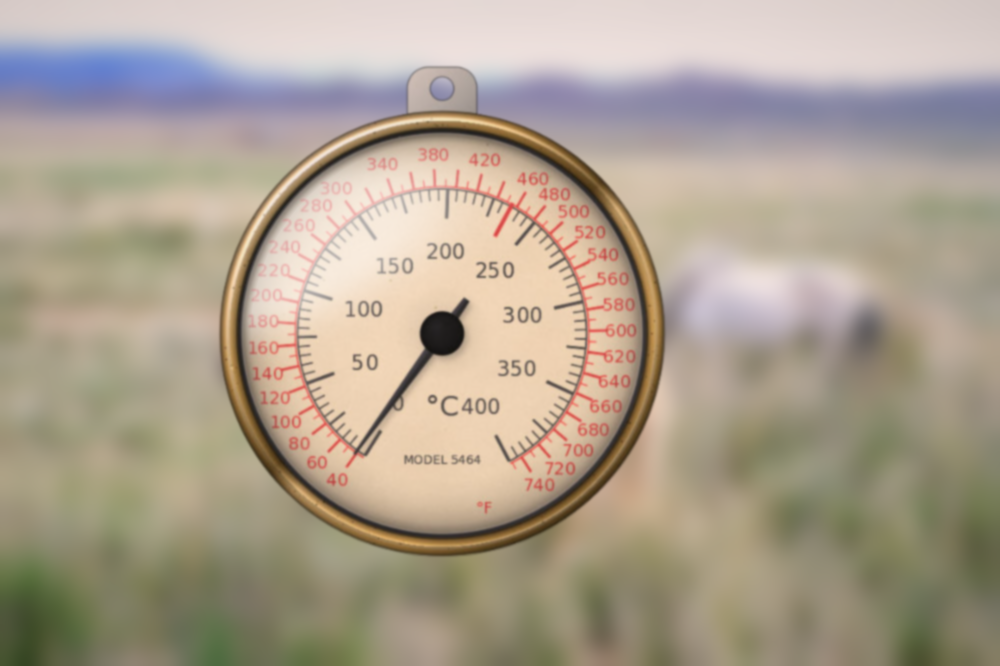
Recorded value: 5 (°C)
